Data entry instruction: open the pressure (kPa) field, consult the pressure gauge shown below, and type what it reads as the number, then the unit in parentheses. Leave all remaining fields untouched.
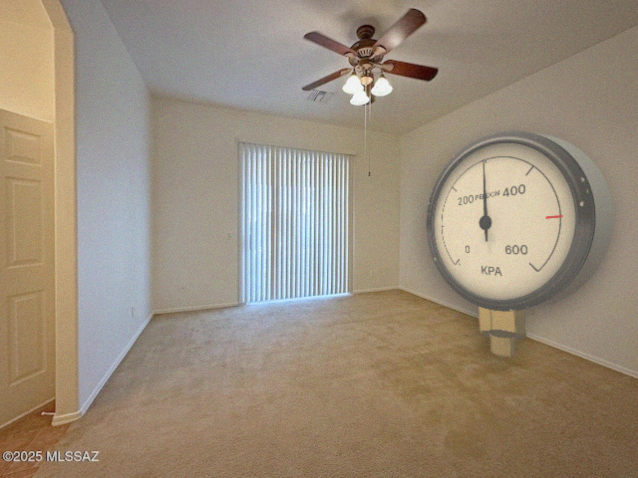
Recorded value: 300 (kPa)
